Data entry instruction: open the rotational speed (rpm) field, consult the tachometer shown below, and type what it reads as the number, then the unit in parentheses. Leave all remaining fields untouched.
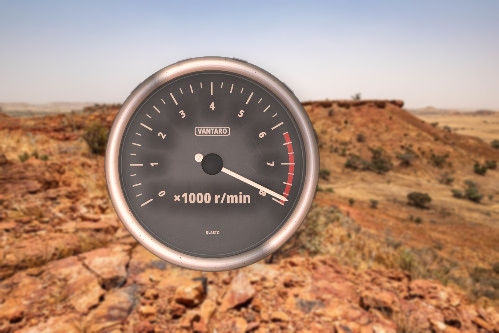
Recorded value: 7875 (rpm)
